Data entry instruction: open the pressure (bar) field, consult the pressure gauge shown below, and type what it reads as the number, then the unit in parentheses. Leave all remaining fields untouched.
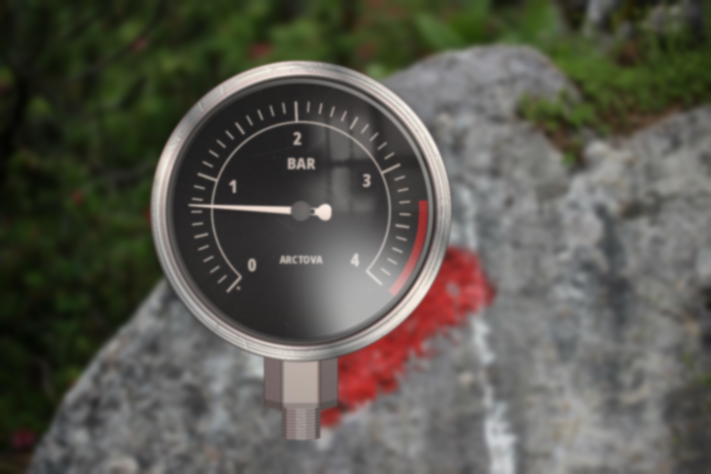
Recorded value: 0.75 (bar)
